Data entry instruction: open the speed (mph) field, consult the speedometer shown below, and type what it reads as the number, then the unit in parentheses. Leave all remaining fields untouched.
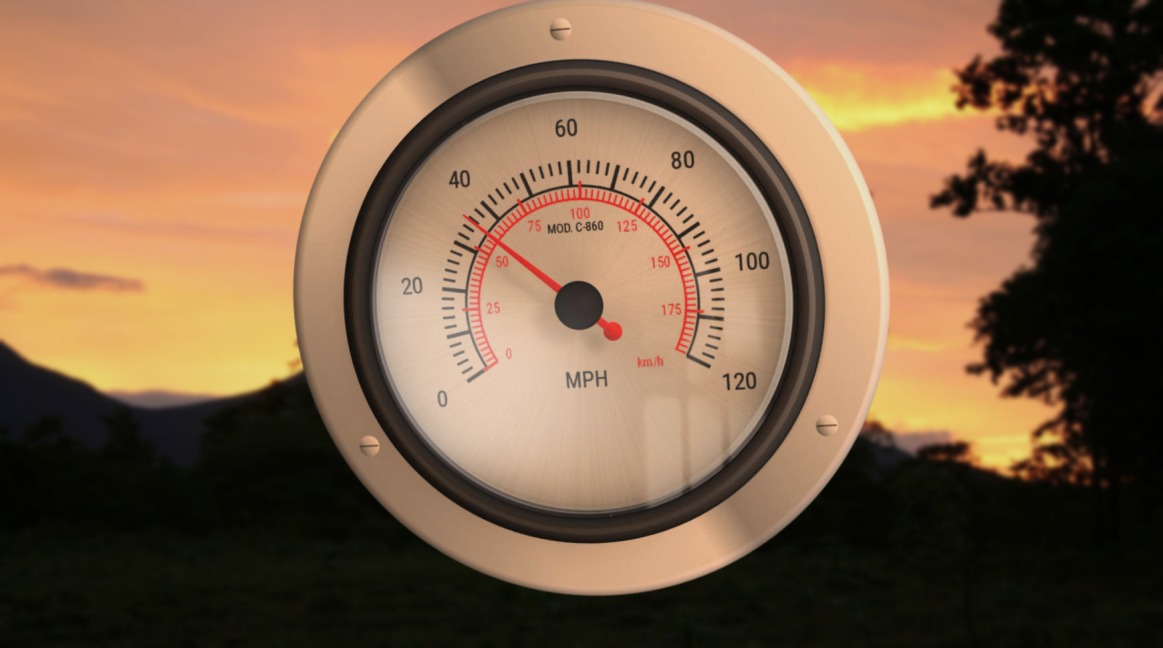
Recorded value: 36 (mph)
